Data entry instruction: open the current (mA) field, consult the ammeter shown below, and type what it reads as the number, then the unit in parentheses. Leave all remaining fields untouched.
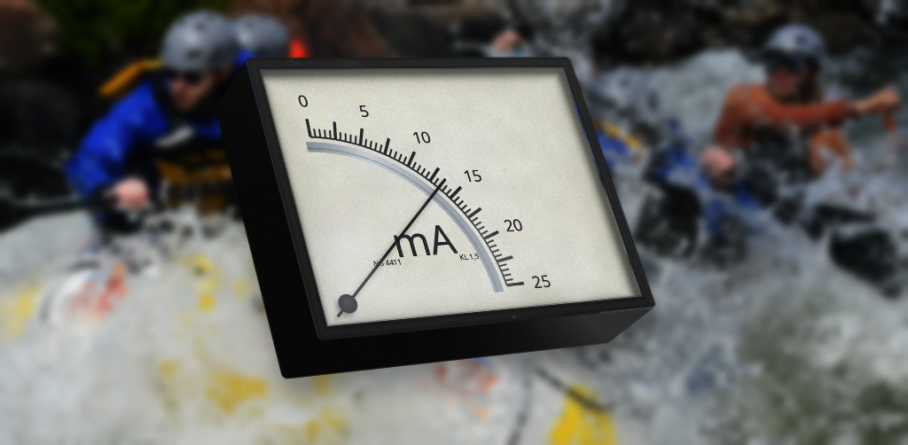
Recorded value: 13.5 (mA)
